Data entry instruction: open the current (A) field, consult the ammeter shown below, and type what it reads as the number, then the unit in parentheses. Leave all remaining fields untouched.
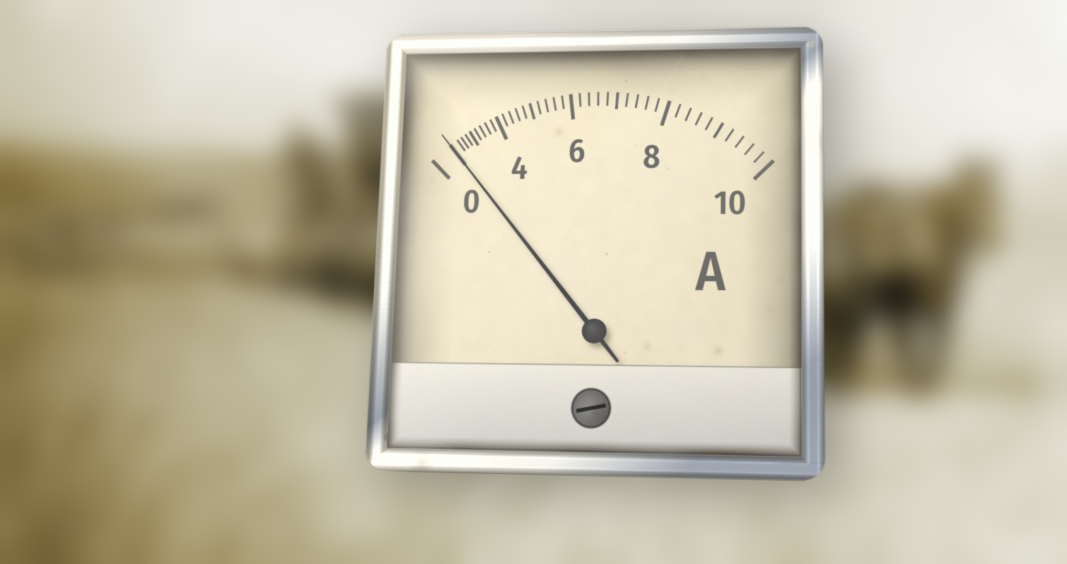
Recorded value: 2 (A)
